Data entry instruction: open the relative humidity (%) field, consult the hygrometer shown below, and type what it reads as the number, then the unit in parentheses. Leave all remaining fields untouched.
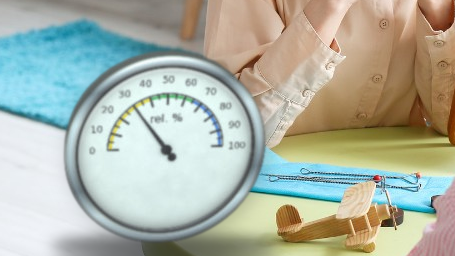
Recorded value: 30 (%)
